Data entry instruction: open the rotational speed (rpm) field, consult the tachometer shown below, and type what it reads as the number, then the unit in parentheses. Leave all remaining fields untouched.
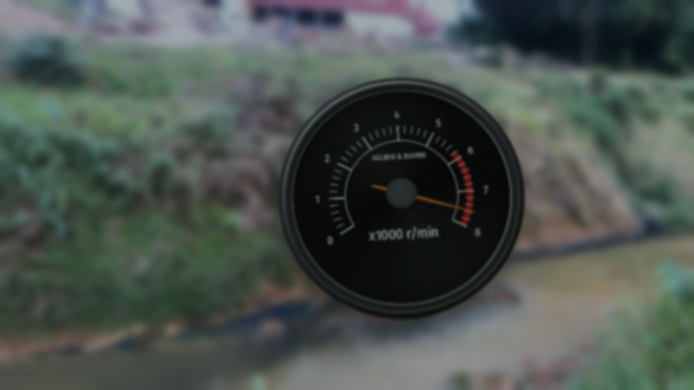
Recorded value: 7600 (rpm)
